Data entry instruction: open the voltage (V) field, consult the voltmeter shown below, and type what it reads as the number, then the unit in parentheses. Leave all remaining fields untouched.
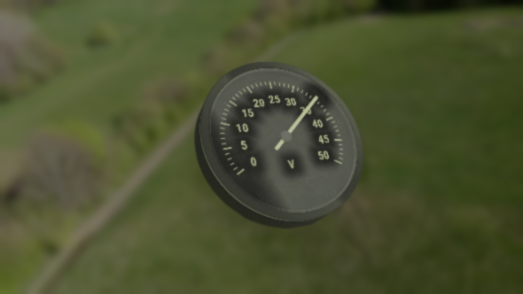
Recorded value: 35 (V)
